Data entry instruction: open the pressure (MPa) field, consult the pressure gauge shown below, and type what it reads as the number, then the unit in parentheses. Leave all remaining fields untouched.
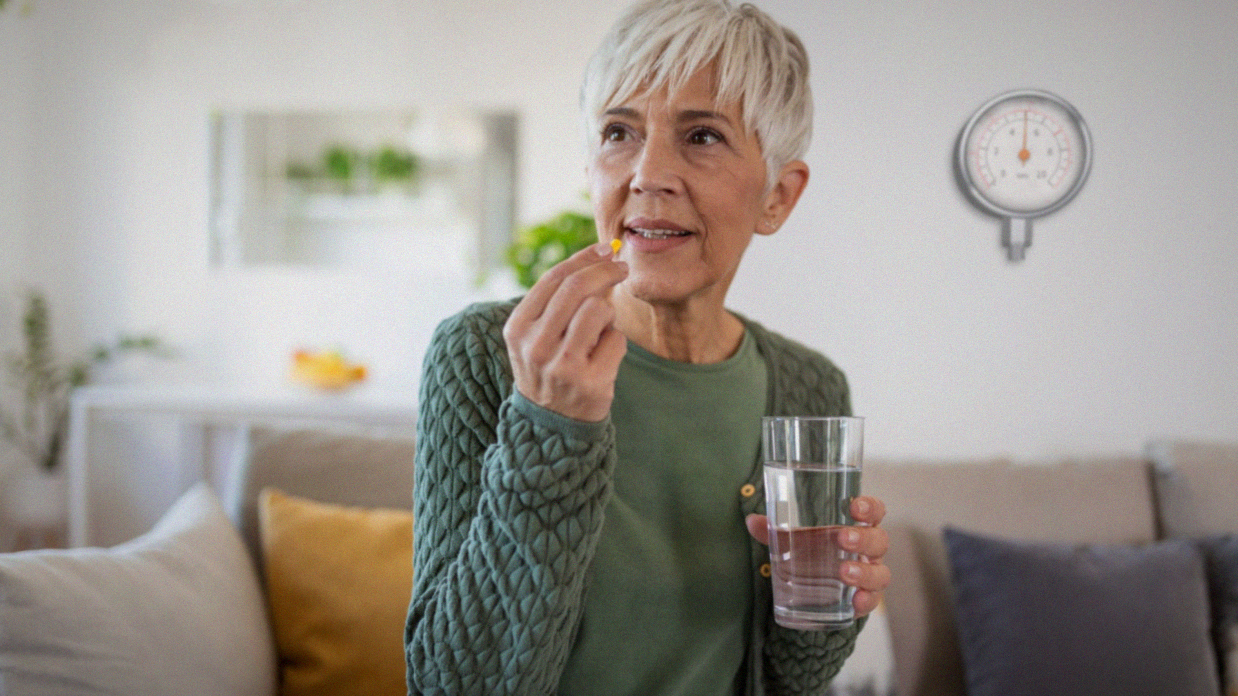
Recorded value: 5 (MPa)
